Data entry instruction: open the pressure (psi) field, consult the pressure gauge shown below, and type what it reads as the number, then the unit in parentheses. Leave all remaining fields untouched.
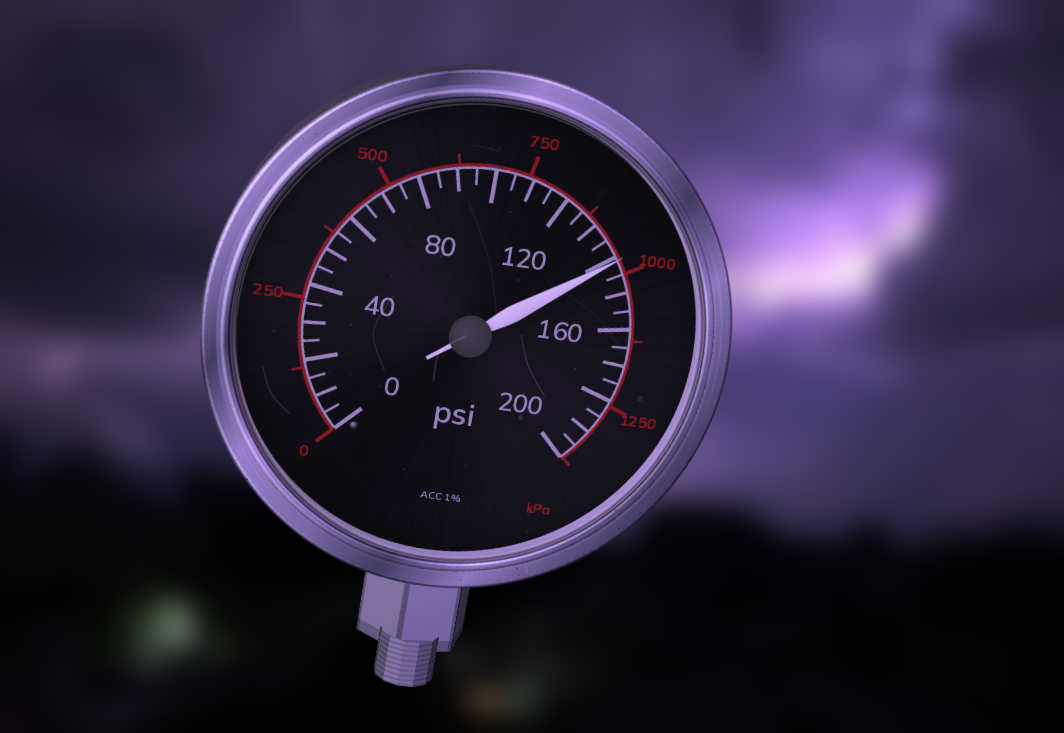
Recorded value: 140 (psi)
